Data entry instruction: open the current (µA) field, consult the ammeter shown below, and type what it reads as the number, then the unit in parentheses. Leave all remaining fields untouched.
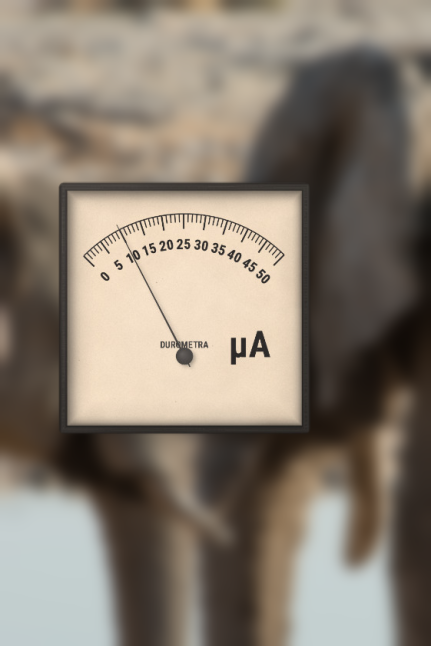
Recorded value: 10 (µA)
